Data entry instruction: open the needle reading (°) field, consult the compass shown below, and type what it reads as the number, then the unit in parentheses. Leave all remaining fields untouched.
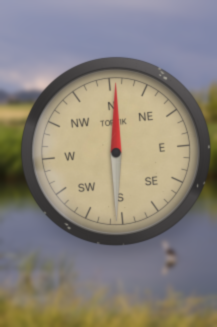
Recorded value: 5 (°)
